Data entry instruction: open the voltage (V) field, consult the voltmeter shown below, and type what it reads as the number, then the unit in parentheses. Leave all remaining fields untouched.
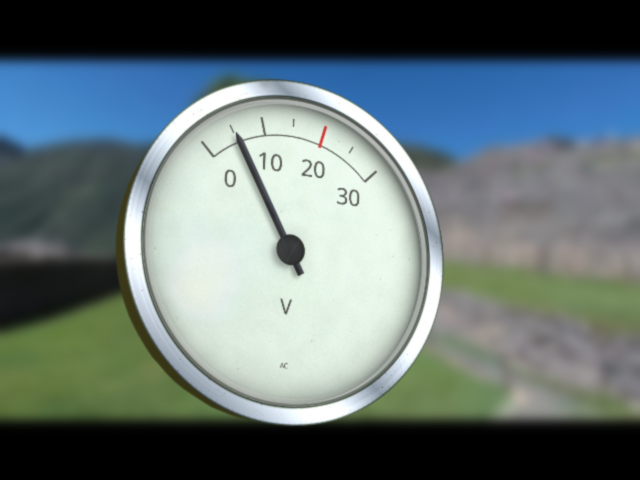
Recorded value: 5 (V)
